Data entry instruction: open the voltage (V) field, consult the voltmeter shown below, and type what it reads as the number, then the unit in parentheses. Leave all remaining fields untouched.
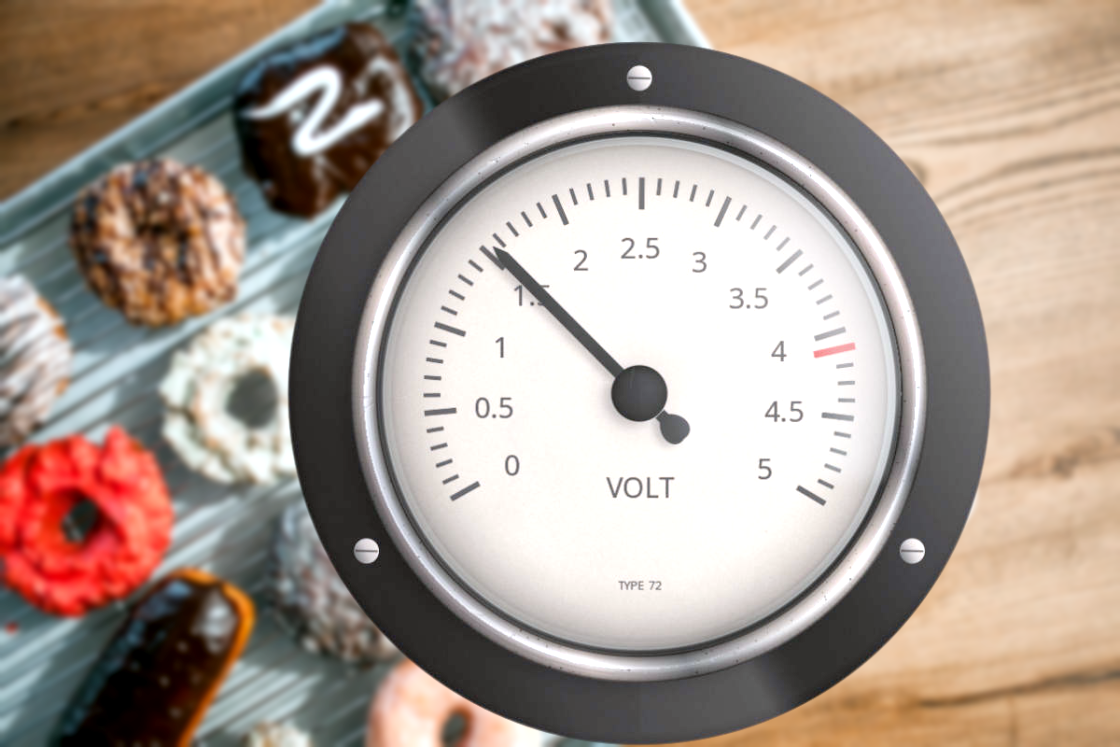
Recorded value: 1.55 (V)
